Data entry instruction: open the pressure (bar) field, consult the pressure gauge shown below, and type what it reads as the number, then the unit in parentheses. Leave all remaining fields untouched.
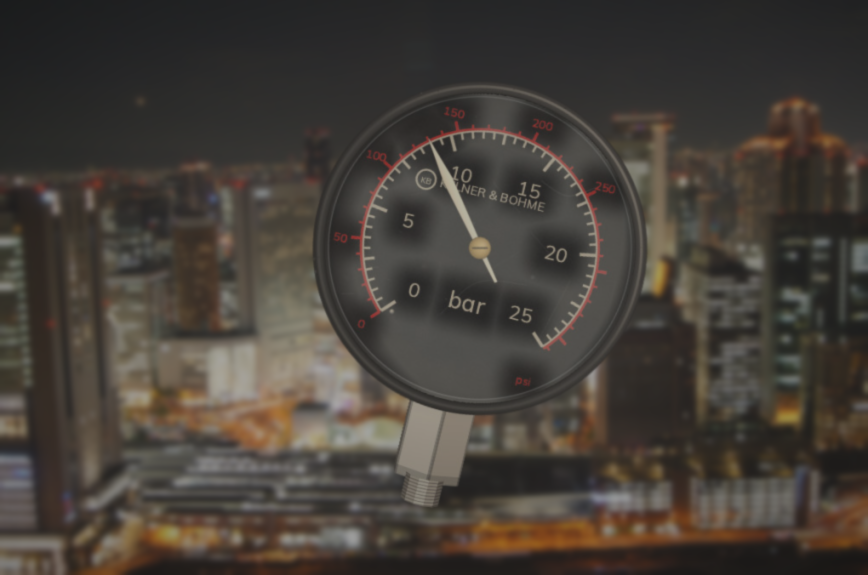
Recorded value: 9 (bar)
